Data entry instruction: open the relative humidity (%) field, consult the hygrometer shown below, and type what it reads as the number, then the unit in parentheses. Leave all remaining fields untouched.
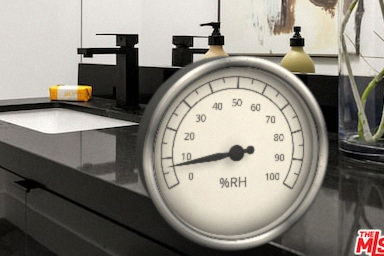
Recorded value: 7.5 (%)
